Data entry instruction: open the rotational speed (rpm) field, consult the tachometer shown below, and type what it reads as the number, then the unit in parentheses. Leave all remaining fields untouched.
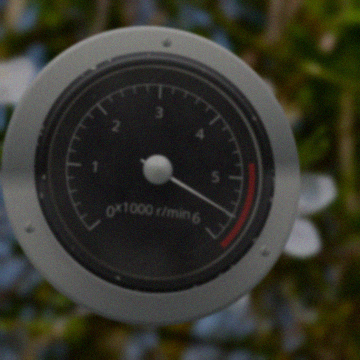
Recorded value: 5600 (rpm)
